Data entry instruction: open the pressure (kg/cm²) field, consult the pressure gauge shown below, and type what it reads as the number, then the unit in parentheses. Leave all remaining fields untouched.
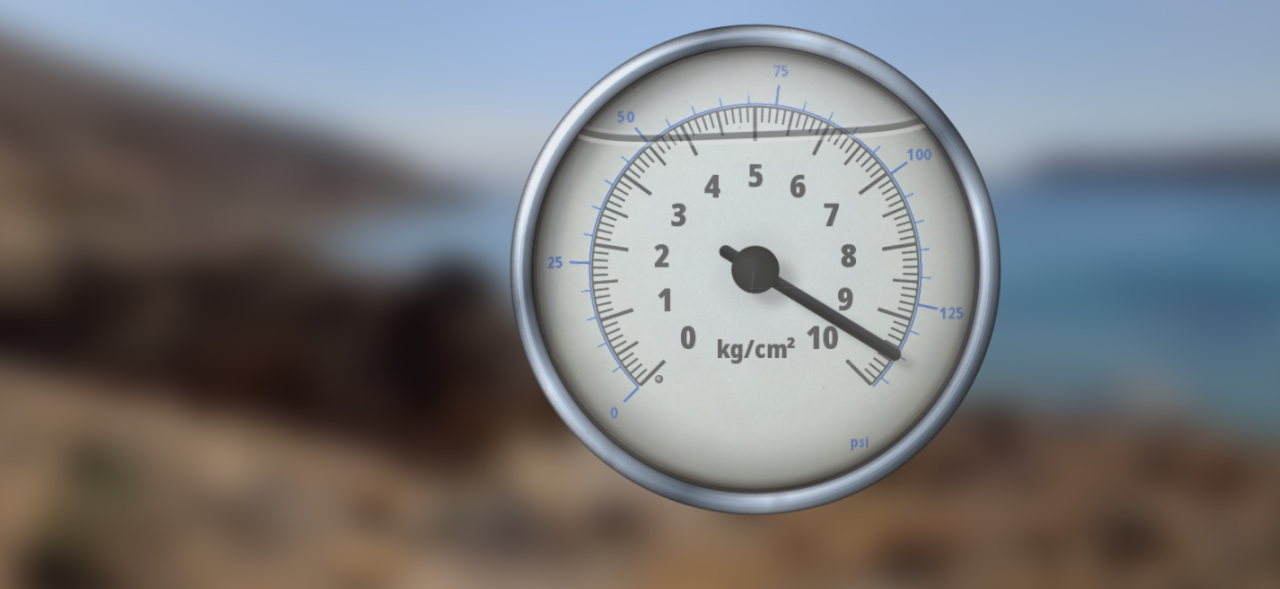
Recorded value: 9.5 (kg/cm²)
